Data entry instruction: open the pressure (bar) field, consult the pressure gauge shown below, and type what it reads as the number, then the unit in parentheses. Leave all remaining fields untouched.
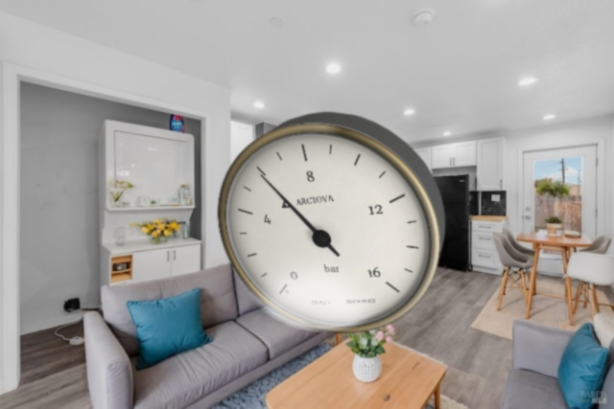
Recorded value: 6 (bar)
